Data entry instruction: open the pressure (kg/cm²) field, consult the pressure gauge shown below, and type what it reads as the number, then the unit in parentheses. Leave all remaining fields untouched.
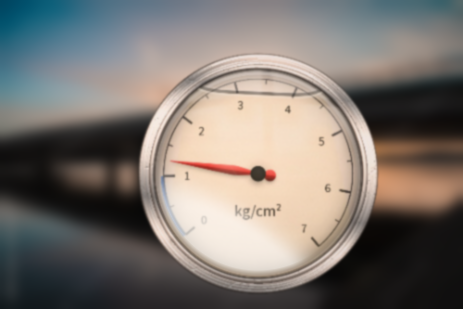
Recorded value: 1.25 (kg/cm²)
